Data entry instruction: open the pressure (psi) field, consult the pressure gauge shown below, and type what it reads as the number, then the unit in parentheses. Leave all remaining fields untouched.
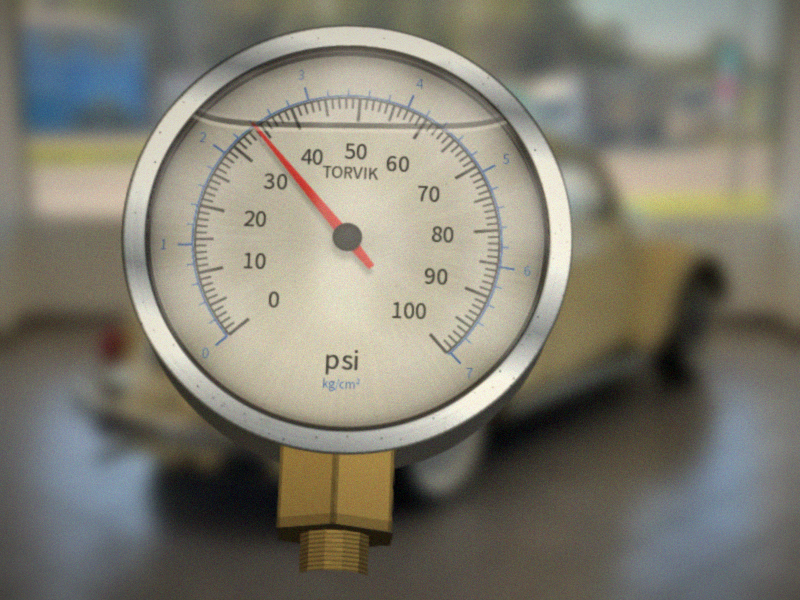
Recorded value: 34 (psi)
